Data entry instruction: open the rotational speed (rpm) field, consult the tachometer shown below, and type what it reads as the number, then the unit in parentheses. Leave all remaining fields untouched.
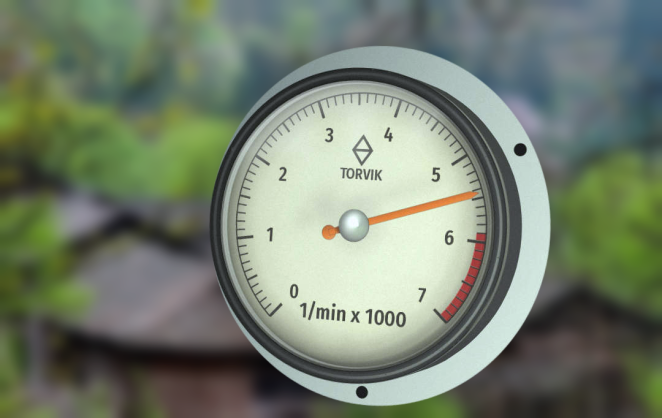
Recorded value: 5450 (rpm)
